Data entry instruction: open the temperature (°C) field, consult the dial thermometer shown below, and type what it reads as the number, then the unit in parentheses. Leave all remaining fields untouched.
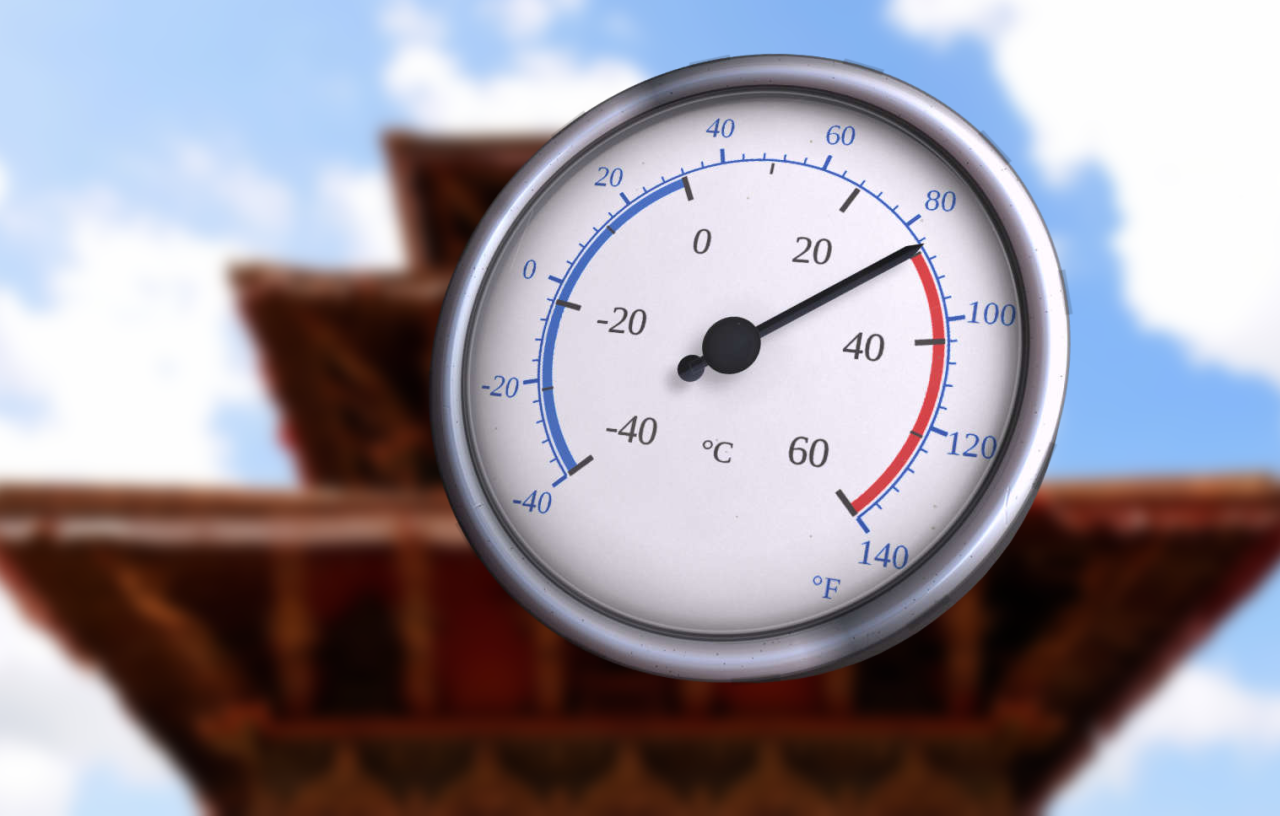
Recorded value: 30 (°C)
